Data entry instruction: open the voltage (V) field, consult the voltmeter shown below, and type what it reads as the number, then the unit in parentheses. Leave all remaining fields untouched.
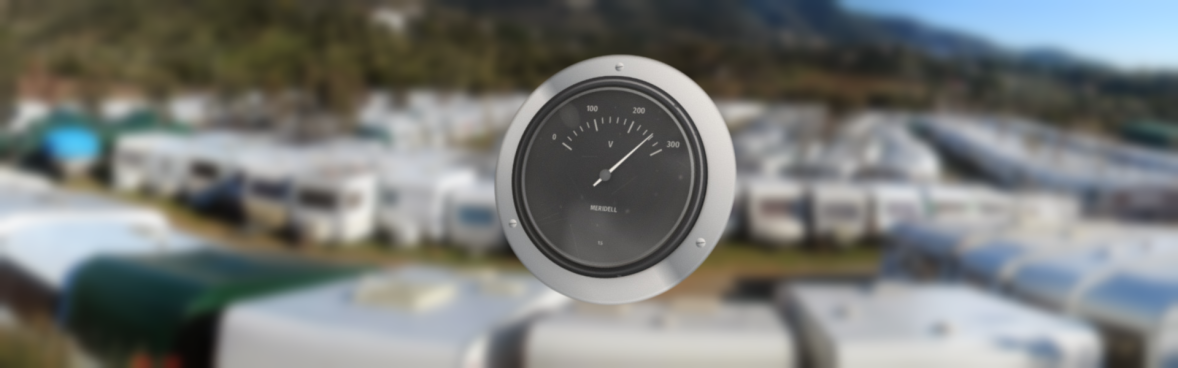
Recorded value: 260 (V)
